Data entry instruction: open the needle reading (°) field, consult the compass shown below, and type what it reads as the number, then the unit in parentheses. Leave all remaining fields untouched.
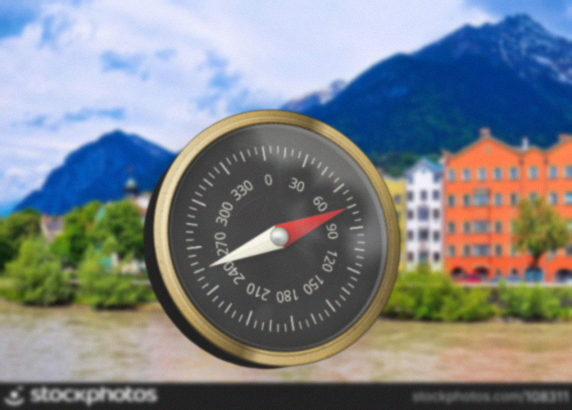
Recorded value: 75 (°)
